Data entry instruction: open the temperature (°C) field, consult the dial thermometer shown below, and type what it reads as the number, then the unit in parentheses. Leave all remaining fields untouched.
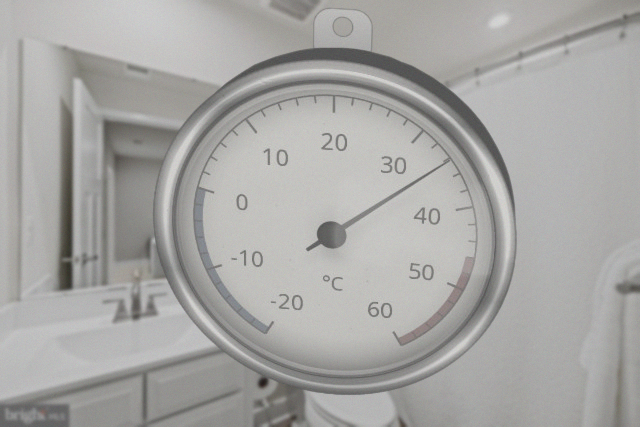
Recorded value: 34 (°C)
